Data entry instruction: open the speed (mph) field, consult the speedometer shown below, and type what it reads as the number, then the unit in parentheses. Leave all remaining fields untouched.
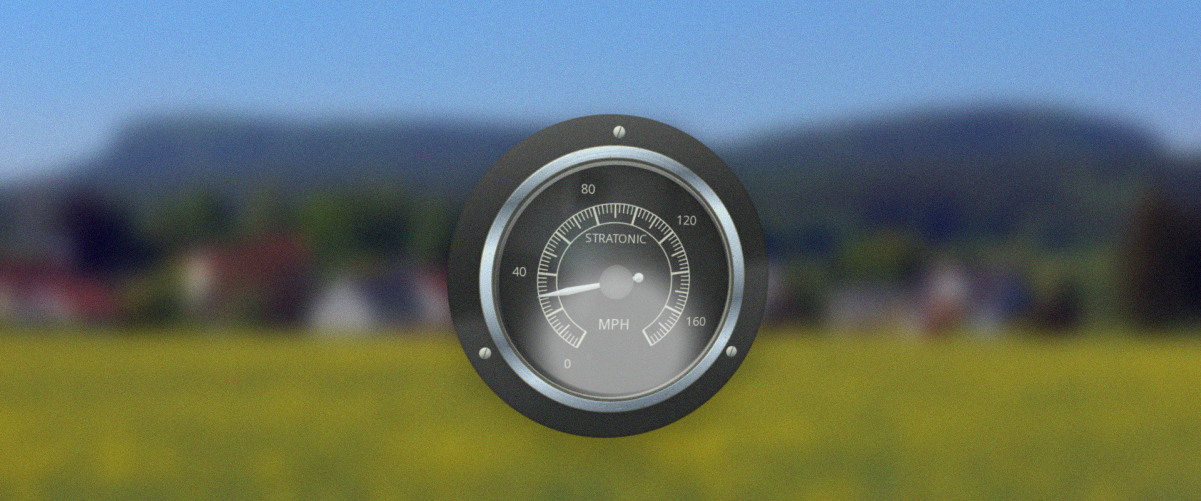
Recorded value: 30 (mph)
